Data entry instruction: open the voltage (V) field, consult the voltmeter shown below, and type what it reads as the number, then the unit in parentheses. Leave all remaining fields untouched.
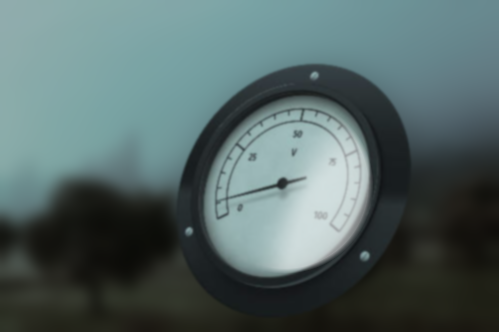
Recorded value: 5 (V)
